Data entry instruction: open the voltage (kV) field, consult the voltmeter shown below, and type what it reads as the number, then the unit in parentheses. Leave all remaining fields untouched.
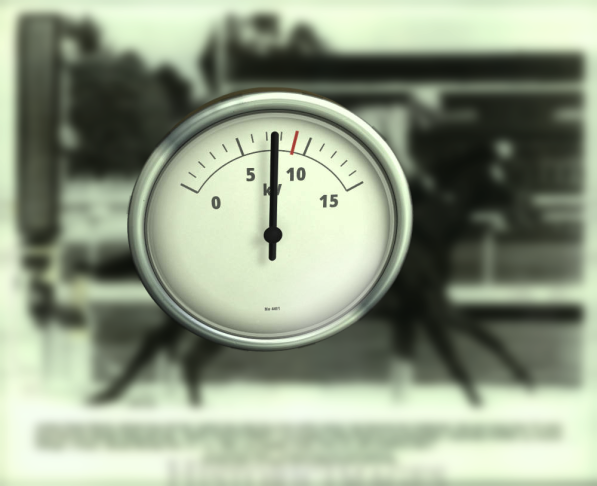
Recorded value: 7.5 (kV)
